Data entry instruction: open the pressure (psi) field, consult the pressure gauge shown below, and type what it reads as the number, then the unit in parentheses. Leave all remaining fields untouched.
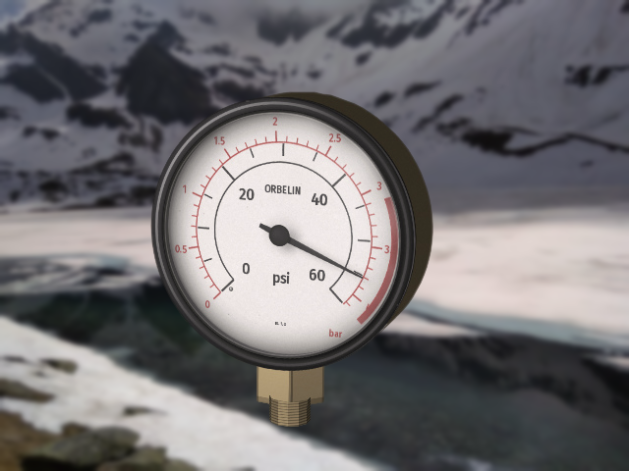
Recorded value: 55 (psi)
